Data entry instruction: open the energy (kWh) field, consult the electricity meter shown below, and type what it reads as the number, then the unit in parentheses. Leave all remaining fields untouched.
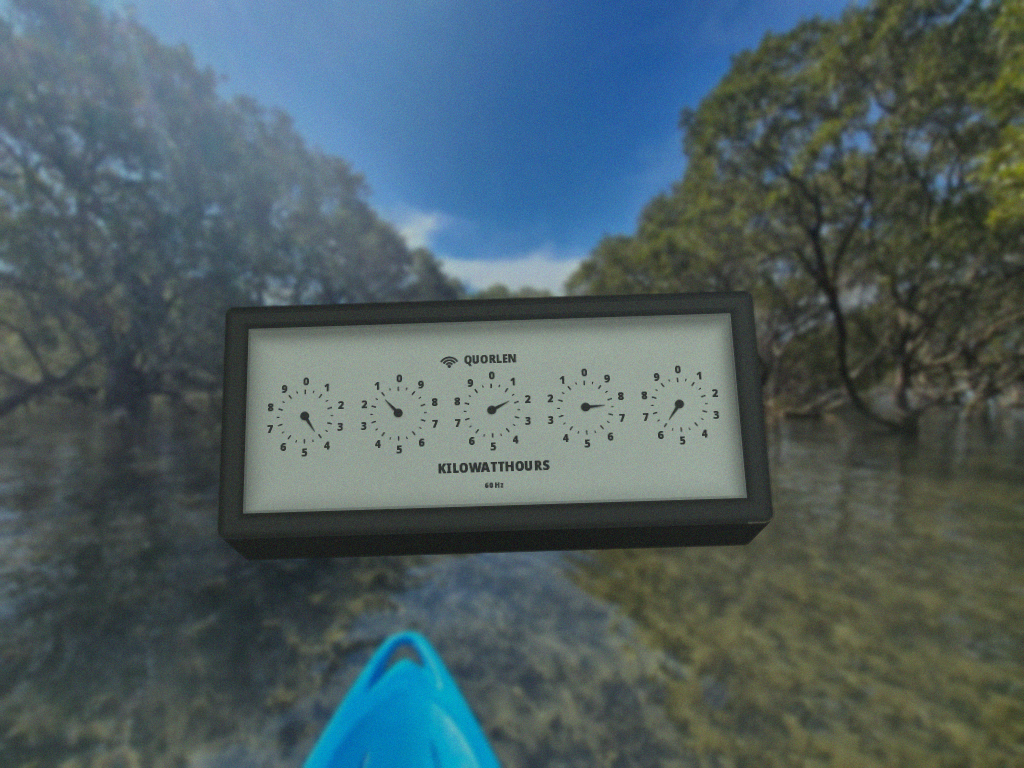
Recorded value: 41176 (kWh)
